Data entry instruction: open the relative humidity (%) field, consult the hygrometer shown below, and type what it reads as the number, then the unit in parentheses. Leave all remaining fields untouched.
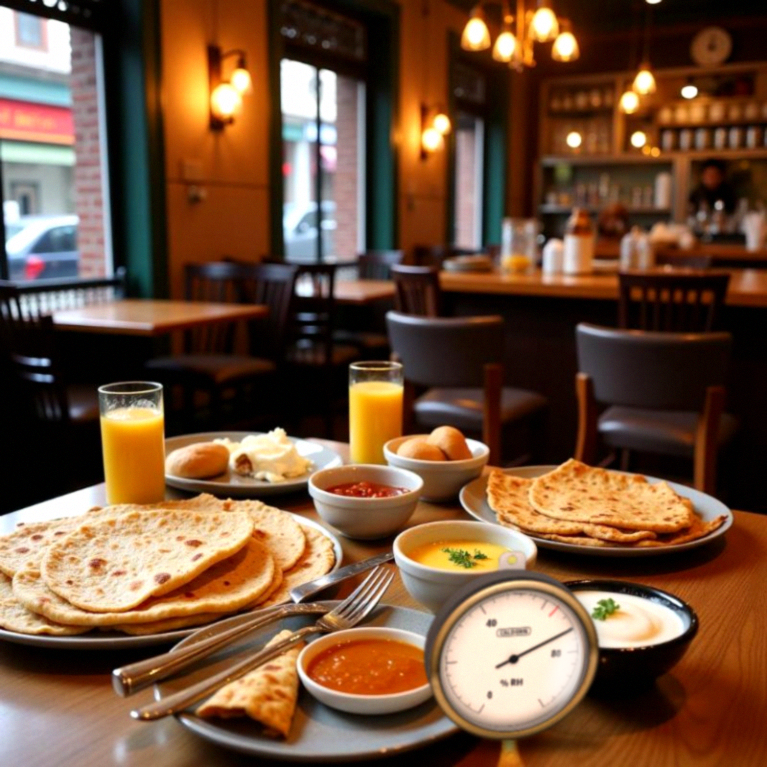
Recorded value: 72 (%)
